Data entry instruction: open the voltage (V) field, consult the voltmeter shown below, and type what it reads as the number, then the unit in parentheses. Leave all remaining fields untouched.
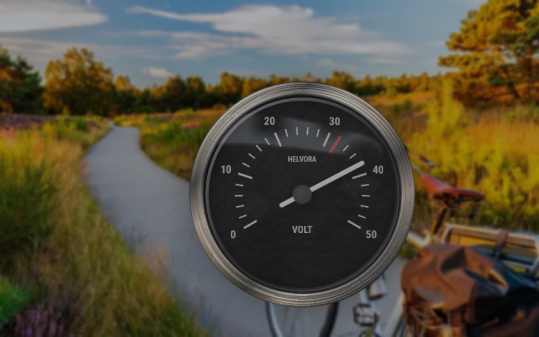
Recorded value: 38 (V)
